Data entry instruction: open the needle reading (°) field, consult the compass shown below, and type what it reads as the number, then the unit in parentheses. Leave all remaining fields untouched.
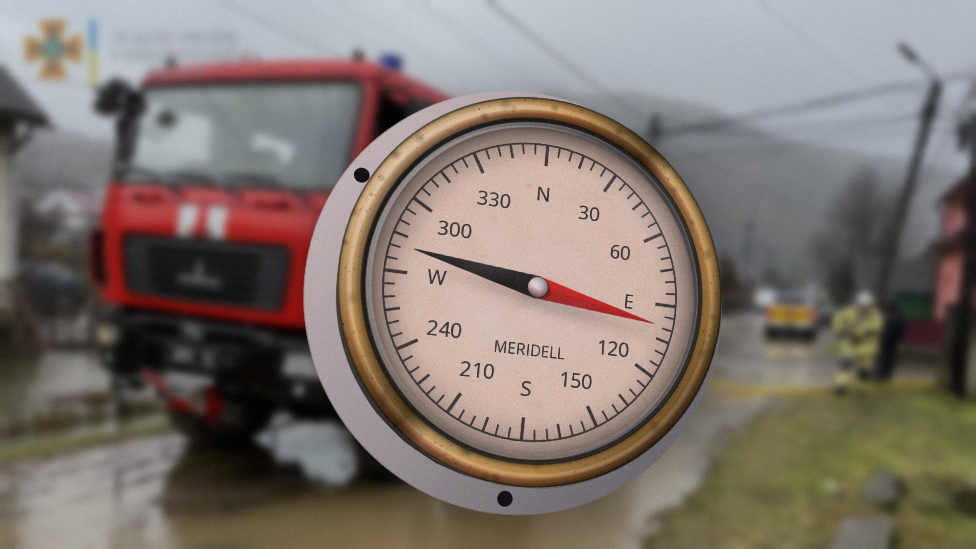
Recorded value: 100 (°)
